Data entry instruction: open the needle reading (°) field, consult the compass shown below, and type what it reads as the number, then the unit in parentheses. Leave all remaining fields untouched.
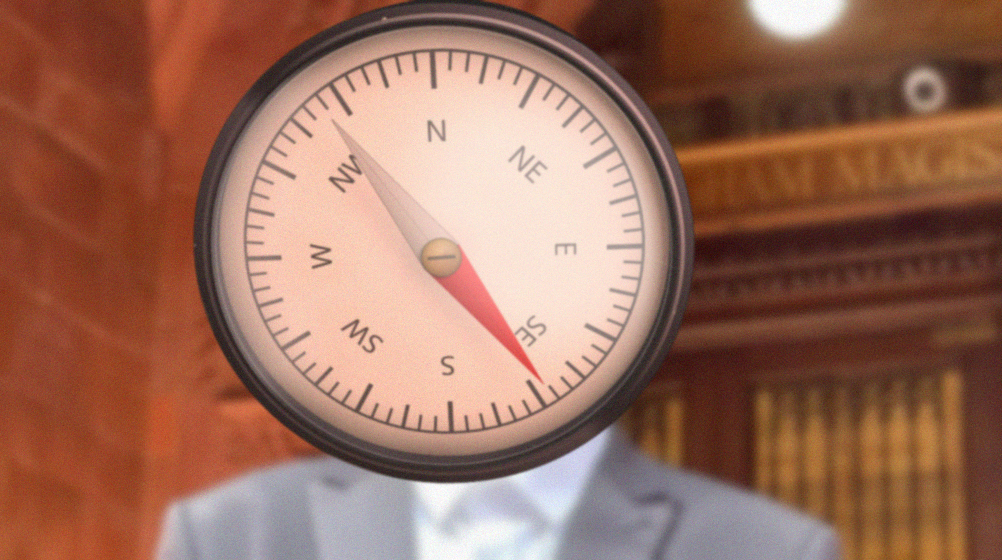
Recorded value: 145 (°)
